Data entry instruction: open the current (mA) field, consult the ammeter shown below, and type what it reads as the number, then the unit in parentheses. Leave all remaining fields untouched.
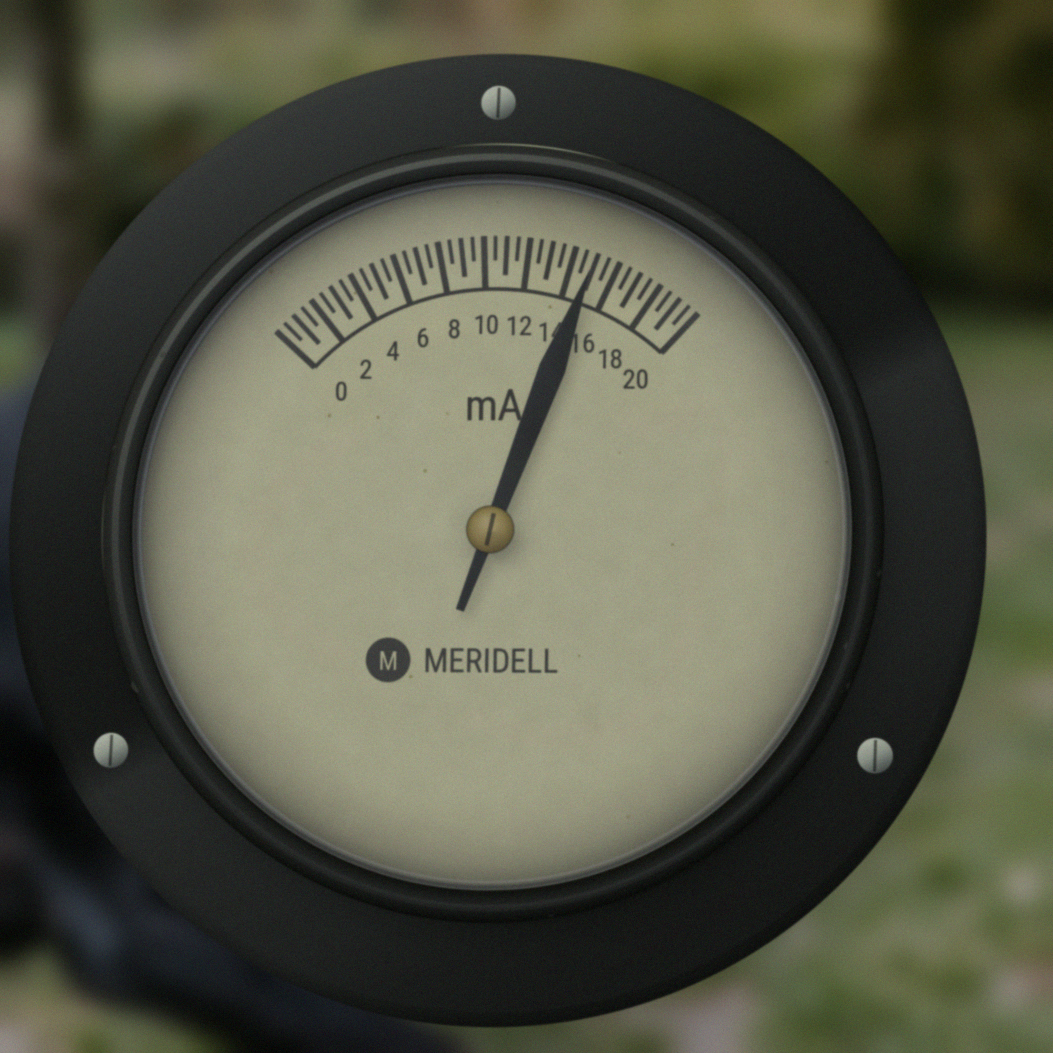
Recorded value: 15 (mA)
